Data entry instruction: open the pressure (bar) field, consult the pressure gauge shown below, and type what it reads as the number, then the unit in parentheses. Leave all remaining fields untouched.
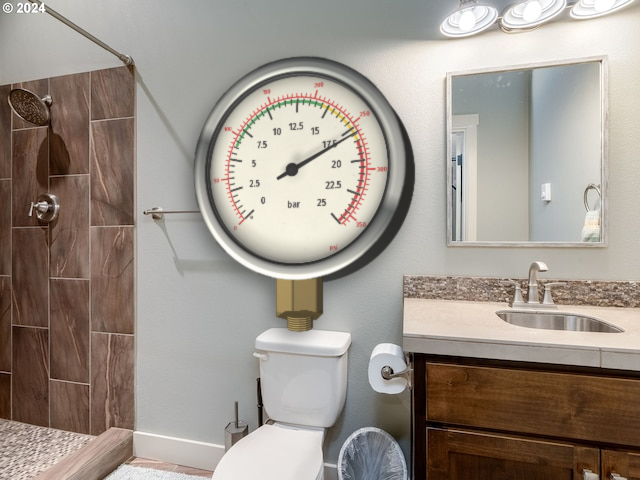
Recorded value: 18 (bar)
